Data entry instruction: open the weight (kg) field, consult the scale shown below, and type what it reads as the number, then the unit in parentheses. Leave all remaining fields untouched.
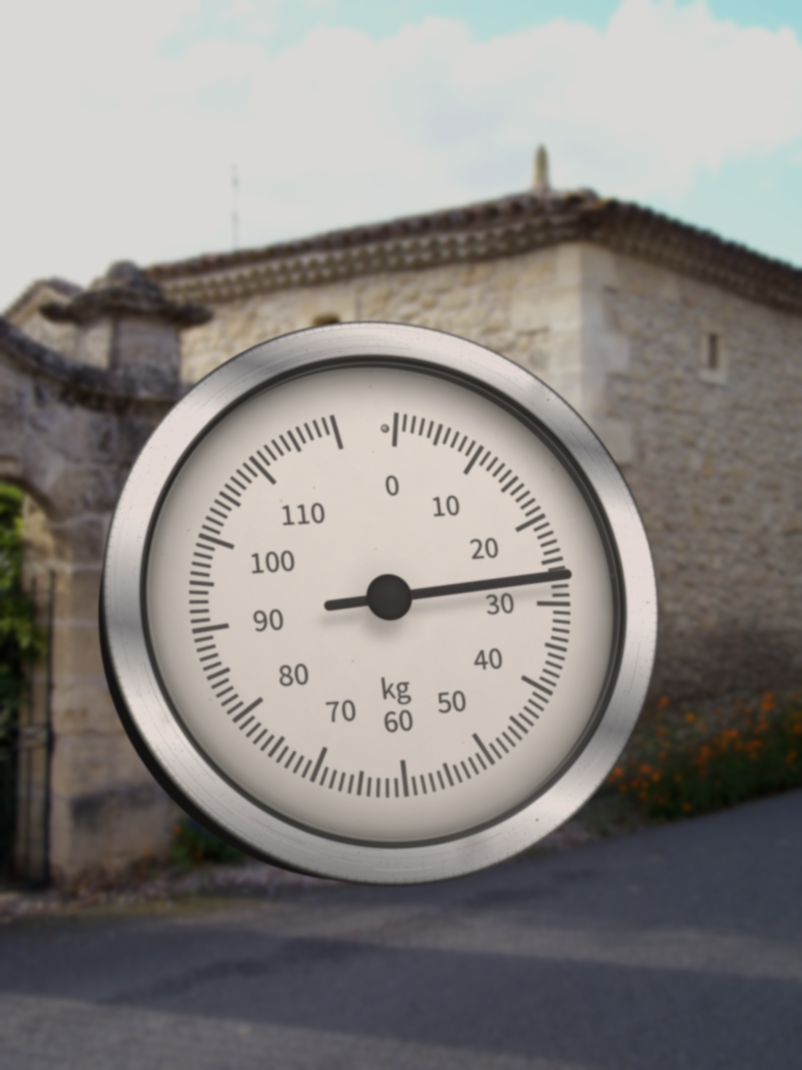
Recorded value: 27 (kg)
